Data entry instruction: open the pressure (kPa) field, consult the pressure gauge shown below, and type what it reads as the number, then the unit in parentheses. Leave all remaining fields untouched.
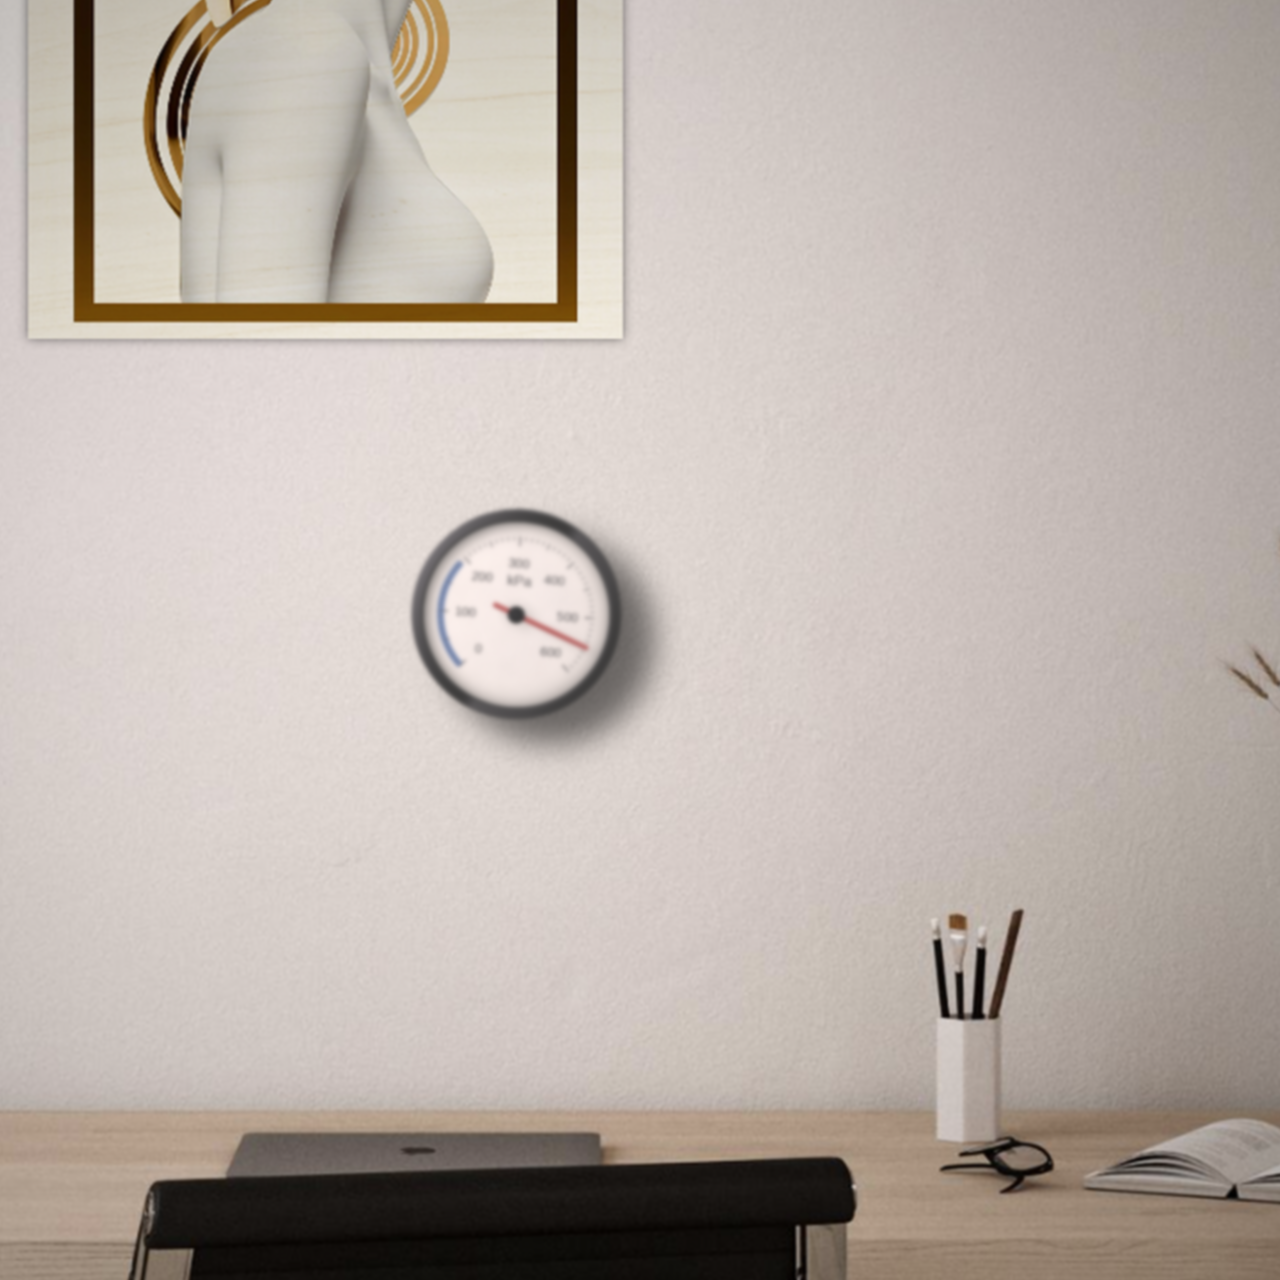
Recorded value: 550 (kPa)
